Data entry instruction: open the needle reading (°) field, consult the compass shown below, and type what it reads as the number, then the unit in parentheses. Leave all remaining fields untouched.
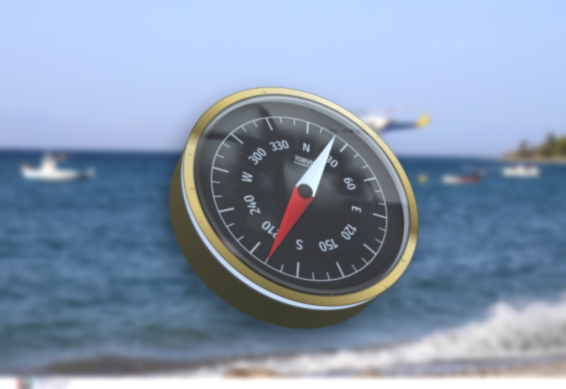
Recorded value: 200 (°)
